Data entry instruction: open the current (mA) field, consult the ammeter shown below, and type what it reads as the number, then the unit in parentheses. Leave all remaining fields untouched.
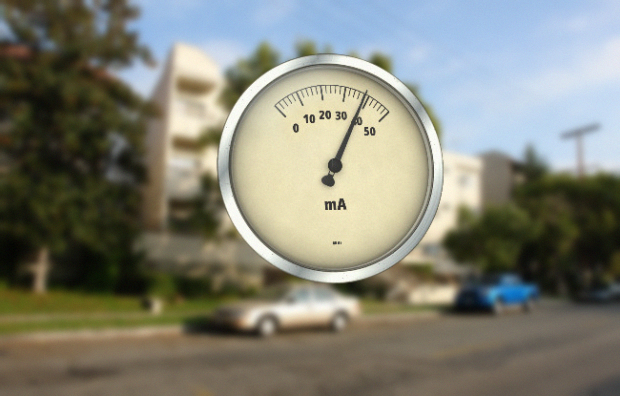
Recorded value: 38 (mA)
